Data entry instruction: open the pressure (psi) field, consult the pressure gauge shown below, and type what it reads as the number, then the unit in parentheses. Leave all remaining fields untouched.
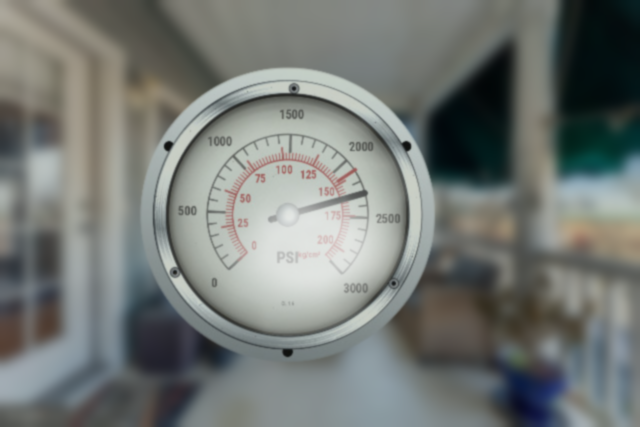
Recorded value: 2300 (psi)
